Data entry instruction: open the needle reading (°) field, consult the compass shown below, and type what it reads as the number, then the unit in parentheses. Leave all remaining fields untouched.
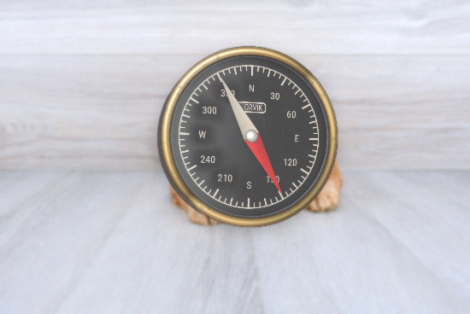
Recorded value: 150 (°)
